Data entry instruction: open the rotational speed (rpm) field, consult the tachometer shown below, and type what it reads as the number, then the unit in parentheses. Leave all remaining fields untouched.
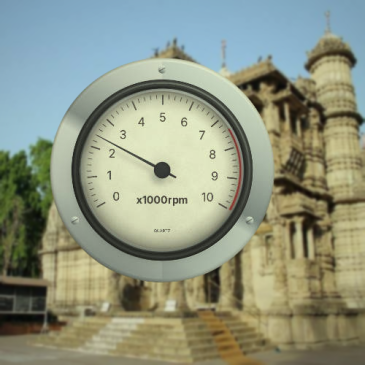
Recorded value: 2400 (rpm)
